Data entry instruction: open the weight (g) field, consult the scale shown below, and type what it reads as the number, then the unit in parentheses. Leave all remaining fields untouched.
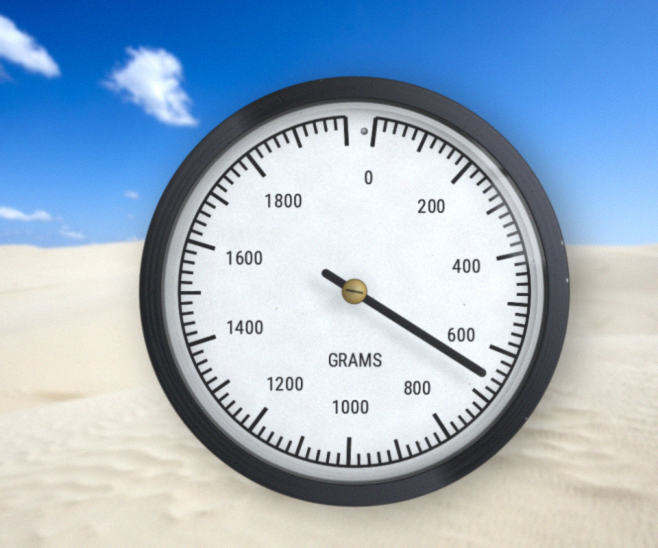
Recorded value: 660 (g)
